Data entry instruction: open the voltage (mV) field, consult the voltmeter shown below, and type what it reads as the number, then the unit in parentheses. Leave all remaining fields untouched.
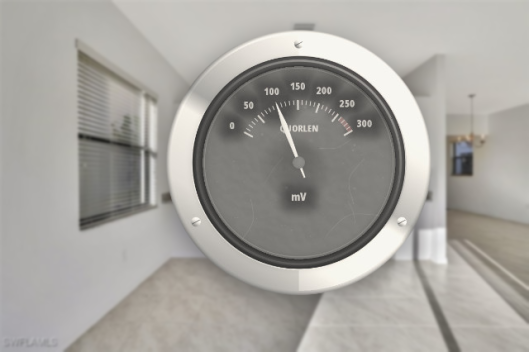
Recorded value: 100 (mV)
